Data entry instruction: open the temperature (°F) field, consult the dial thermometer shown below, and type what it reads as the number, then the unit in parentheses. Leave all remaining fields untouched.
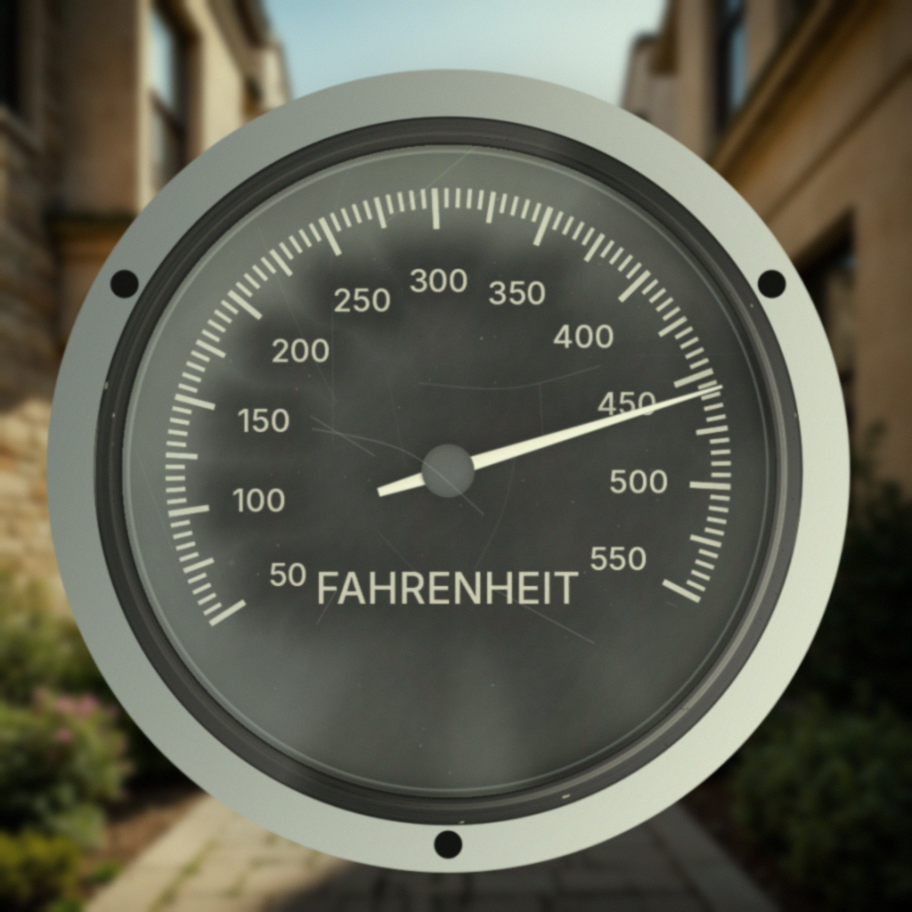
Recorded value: 457.5 (°F)
